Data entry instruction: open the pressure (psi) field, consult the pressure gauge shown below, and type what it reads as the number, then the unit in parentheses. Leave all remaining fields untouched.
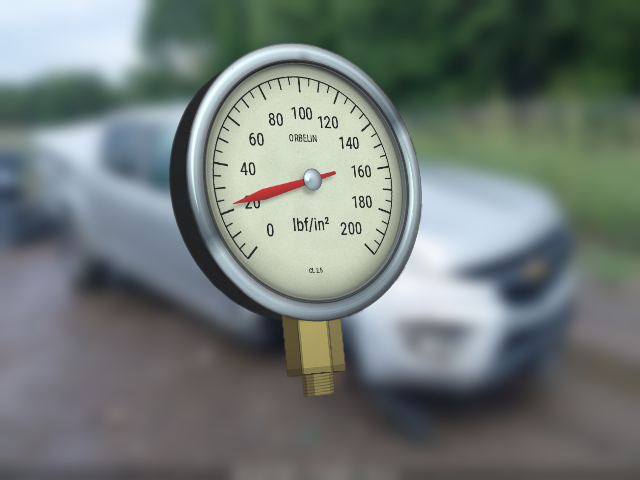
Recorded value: 22.5 (psi)
